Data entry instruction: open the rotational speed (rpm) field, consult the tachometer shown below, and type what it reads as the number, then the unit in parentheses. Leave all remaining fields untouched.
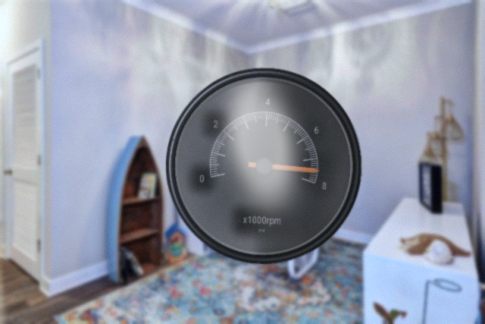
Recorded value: 7500 (rpm)
